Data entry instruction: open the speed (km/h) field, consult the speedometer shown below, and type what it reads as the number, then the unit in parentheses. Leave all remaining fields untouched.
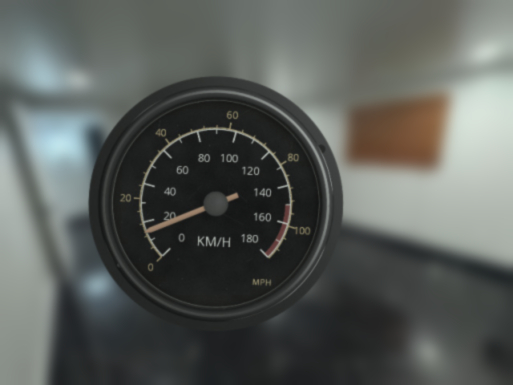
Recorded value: 15 (km/h)
